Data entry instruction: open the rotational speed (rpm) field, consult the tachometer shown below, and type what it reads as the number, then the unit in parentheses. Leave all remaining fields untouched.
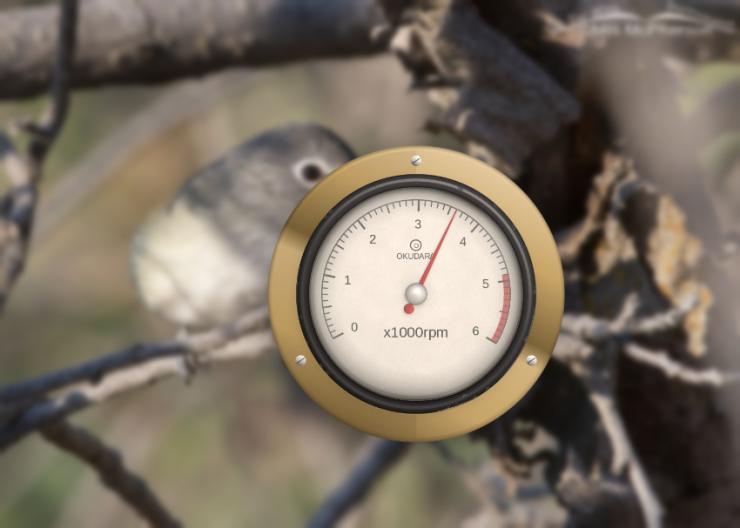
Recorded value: 3600 (rpm)
